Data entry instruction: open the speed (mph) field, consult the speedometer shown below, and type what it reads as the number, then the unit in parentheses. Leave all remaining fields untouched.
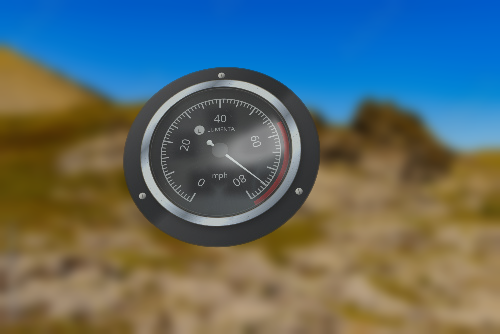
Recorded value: 75 (mph)
